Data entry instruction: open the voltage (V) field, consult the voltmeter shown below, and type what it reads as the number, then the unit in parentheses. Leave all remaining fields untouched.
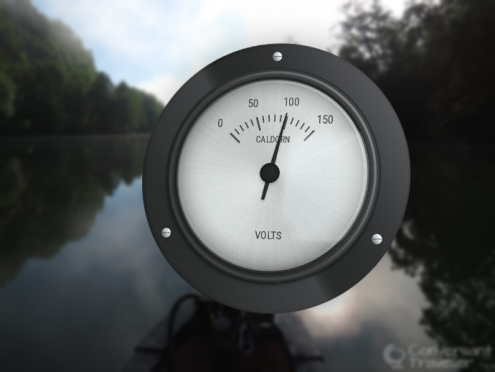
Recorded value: 100 (V)
